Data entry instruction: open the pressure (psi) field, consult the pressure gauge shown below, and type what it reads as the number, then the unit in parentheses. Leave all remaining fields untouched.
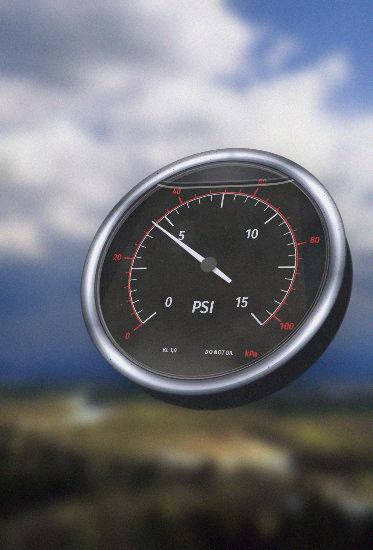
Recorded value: 4.5 (psi)
